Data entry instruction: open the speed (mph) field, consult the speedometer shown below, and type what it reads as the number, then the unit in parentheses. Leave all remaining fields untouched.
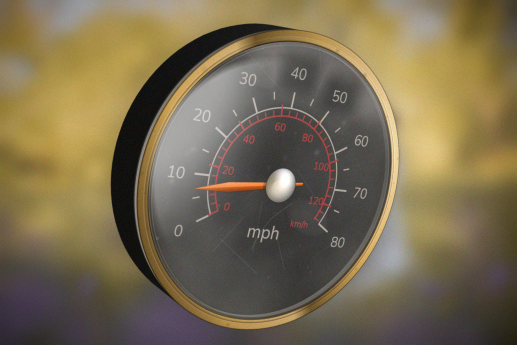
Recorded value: 7.5 (mph)
